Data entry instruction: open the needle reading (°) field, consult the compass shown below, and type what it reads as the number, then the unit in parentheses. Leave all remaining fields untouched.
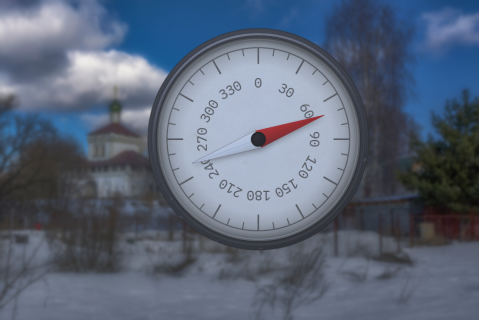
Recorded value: 70 (°)
